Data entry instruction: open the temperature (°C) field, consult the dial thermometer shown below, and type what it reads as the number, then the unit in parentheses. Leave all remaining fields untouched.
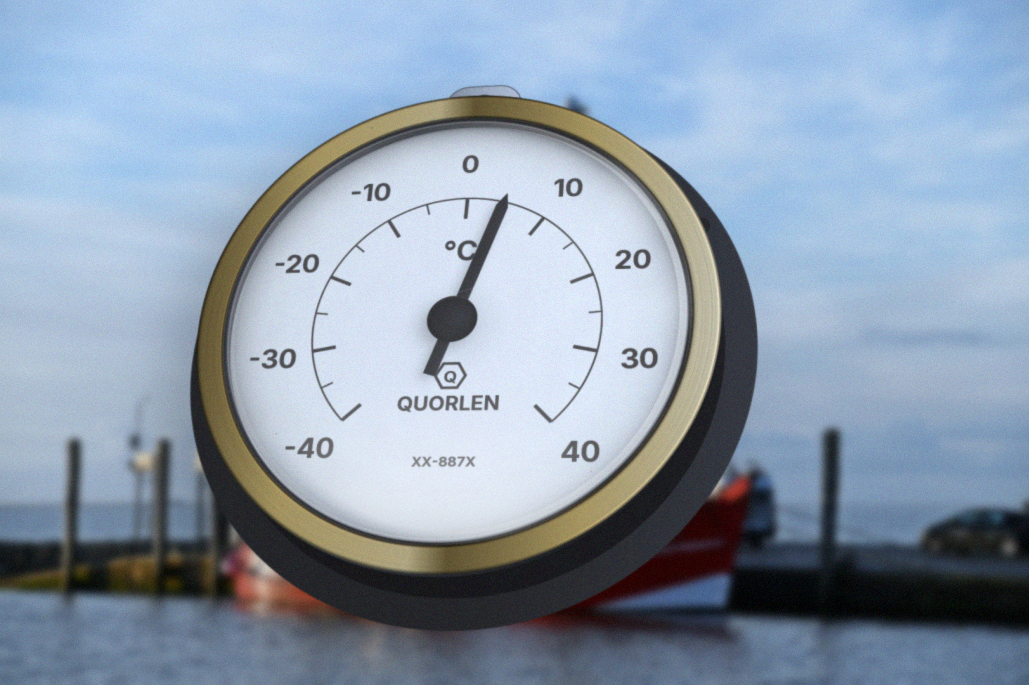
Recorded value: 5 (°C)
